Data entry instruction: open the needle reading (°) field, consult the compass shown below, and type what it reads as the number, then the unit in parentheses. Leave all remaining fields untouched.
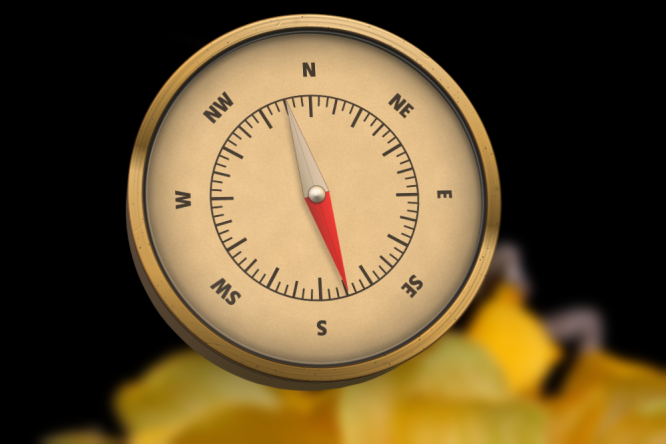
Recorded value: 165 (°)
